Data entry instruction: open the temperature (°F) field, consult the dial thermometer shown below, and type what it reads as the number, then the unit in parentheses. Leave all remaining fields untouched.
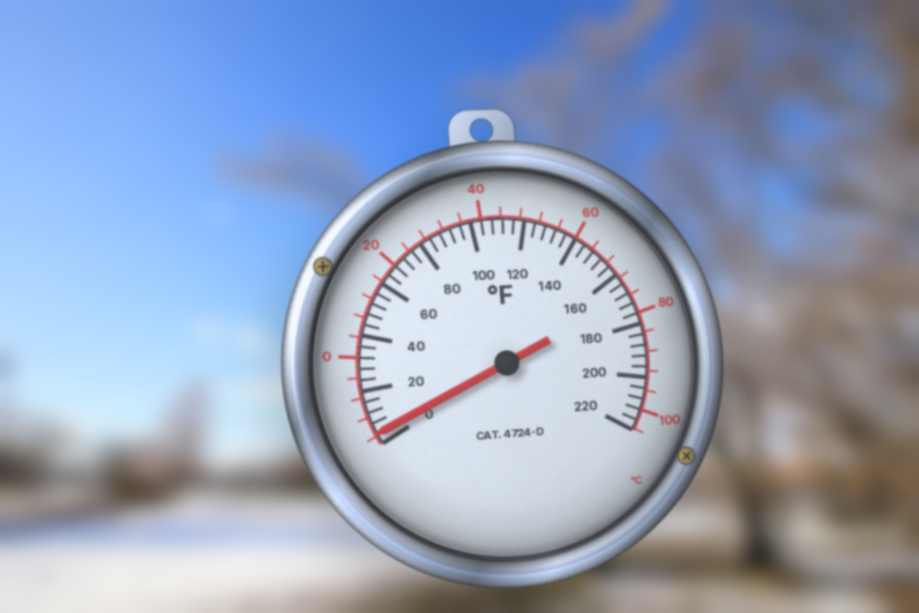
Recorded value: 4 (°F)
